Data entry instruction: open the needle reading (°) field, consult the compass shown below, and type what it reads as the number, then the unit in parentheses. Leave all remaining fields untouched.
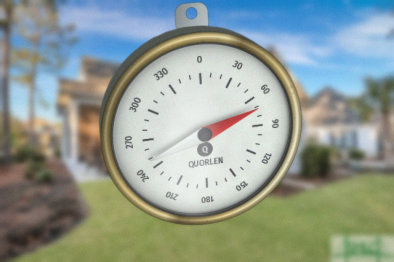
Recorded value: 70 (°)
